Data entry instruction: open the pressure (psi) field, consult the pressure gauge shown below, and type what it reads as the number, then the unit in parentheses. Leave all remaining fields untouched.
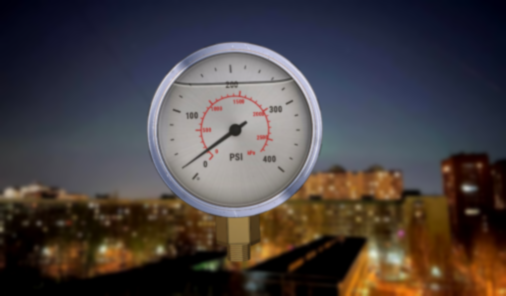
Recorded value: 20 (psi)
